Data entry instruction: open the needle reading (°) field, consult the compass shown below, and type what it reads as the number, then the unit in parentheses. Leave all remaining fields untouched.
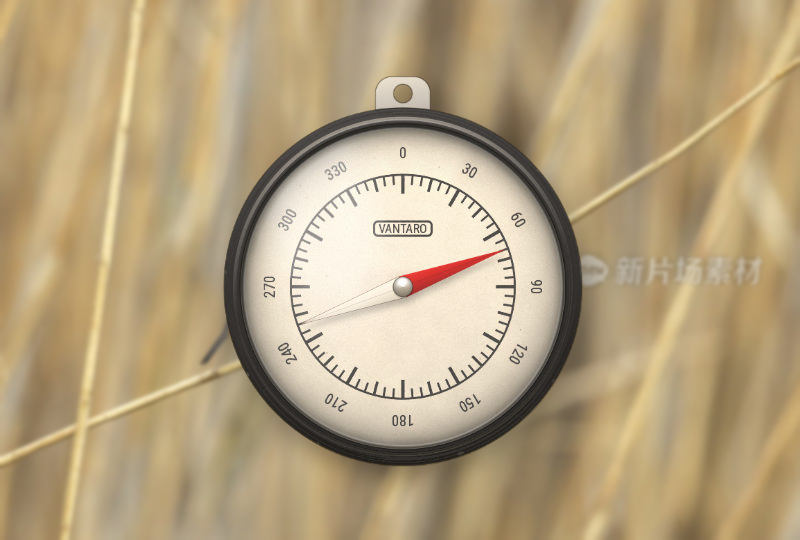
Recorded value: 70 (°)
